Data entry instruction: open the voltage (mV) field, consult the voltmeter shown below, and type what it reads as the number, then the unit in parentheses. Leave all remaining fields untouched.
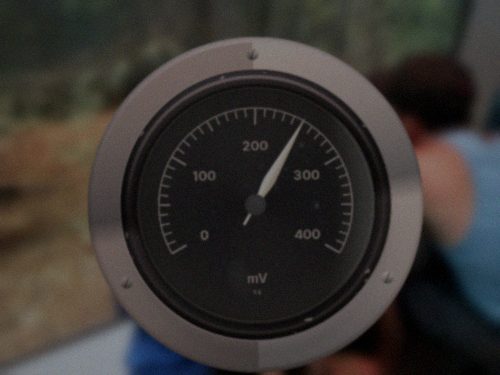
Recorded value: 250 (mV)
